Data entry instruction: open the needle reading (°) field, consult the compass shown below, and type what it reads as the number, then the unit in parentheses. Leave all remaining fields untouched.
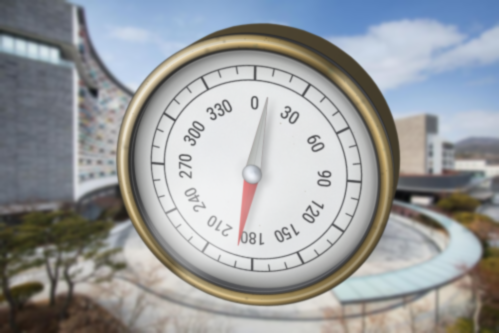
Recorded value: 190 (°)
